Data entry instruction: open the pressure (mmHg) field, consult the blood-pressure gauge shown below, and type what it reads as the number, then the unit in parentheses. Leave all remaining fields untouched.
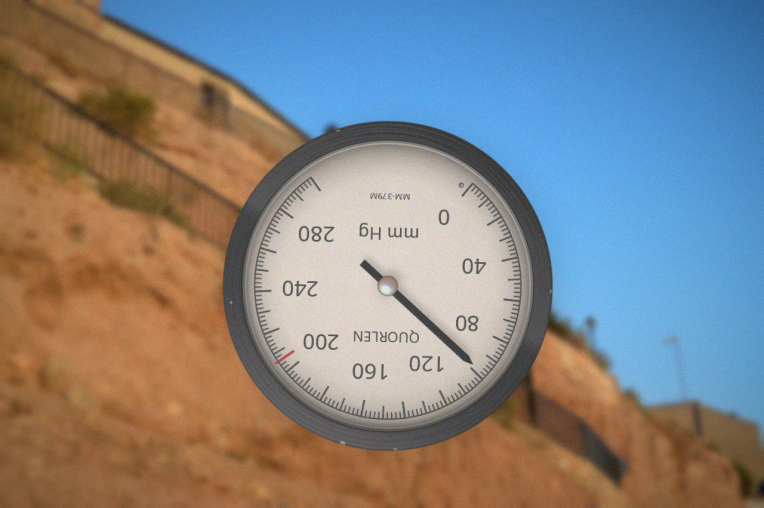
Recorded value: 98 (mmHg)
